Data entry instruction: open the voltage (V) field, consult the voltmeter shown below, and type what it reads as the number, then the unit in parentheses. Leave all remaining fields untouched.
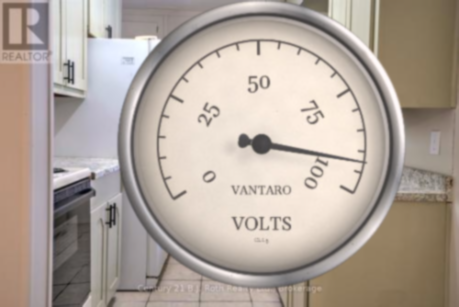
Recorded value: 92.5 (V)
